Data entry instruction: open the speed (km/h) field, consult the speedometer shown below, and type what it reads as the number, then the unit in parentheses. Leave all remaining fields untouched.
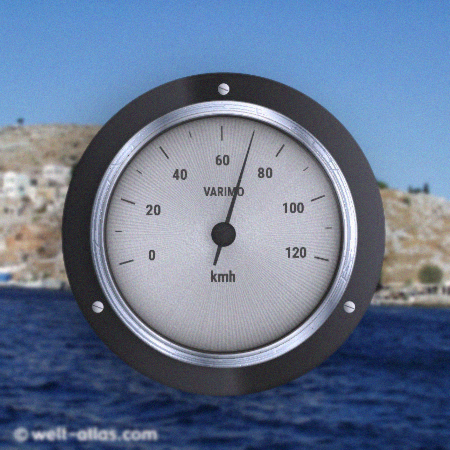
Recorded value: 70 (km/h)
